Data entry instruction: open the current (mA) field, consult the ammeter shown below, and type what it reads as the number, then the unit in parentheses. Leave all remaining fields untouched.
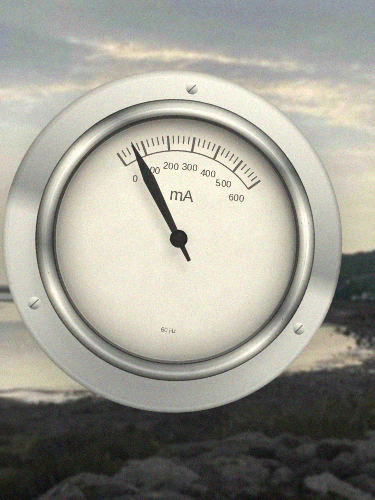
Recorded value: 60 (mA)
